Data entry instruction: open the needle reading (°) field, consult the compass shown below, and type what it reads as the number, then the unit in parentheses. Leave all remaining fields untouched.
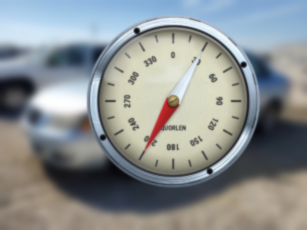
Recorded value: 210 (°)
